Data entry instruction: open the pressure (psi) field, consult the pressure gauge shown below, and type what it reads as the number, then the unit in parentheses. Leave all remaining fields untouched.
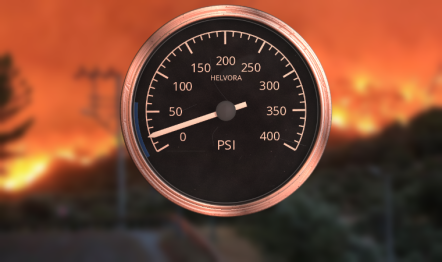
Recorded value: 20 (psi)
